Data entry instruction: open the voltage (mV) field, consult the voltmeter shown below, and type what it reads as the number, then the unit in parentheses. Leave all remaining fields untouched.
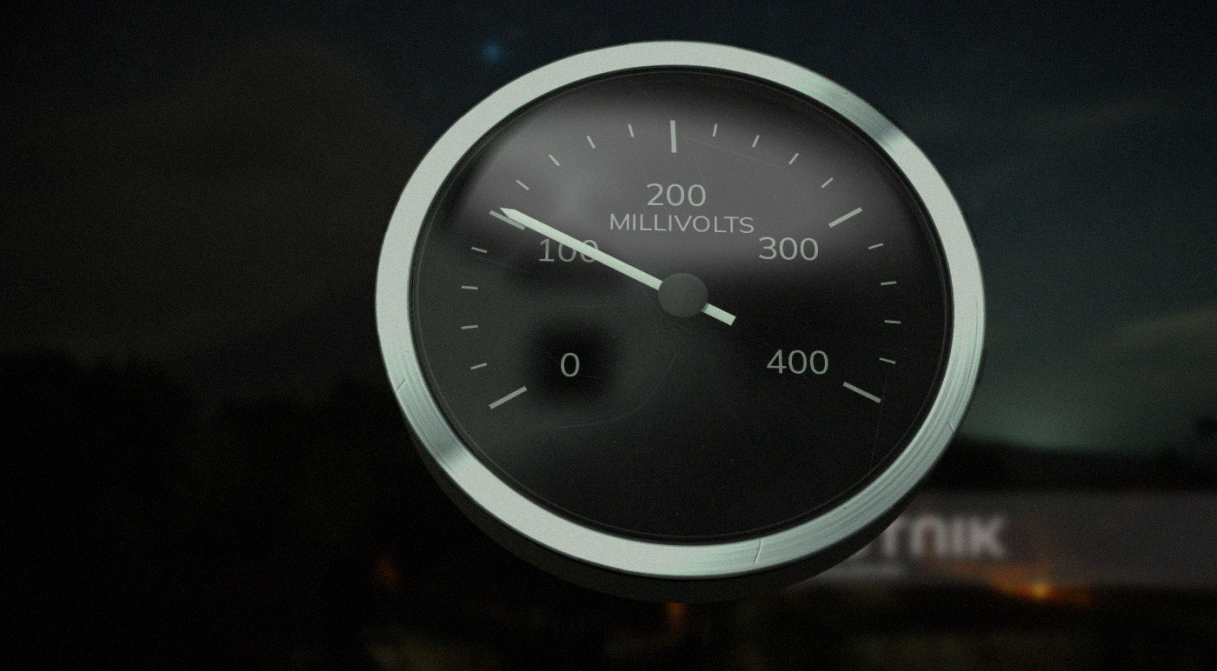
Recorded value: 100 (mV)
